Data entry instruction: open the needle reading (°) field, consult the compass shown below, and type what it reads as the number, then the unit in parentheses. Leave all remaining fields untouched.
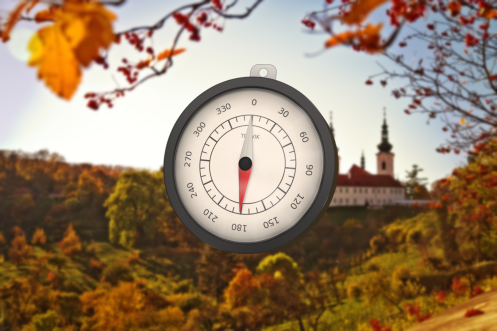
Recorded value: 180 (°)
